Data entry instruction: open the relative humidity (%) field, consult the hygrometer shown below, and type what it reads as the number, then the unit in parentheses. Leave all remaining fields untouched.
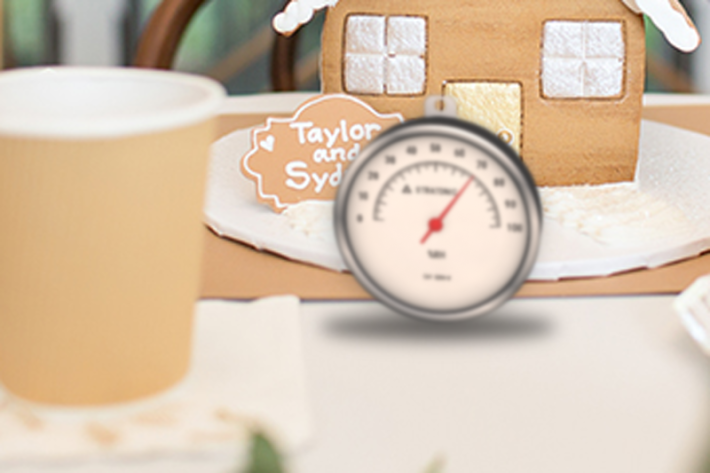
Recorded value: 70 (%)
